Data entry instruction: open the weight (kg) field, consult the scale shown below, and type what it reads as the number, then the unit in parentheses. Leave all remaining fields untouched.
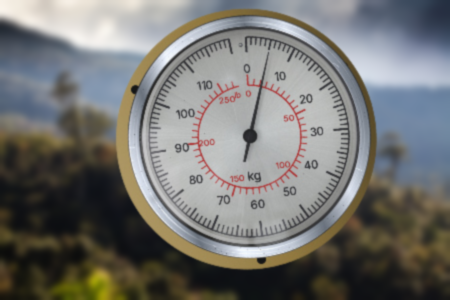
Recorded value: 5 (kg)
